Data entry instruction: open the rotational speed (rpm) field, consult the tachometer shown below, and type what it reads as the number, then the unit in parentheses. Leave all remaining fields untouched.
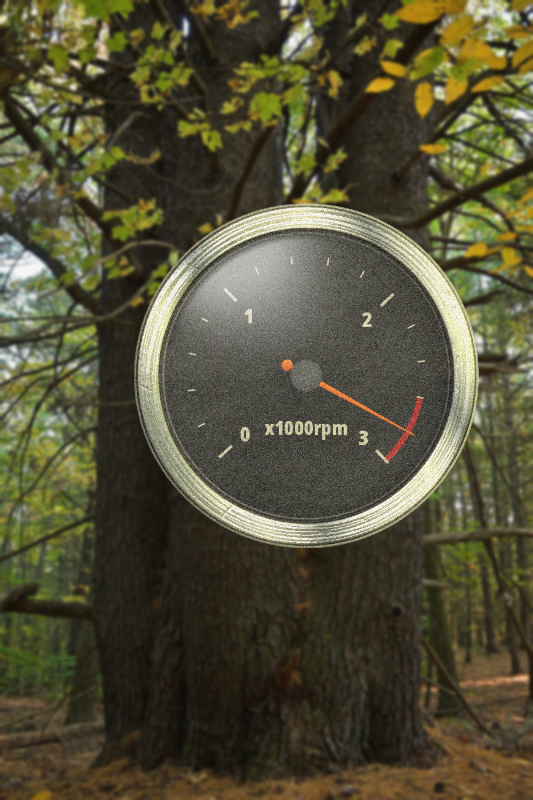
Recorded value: 2800 (rpm)
